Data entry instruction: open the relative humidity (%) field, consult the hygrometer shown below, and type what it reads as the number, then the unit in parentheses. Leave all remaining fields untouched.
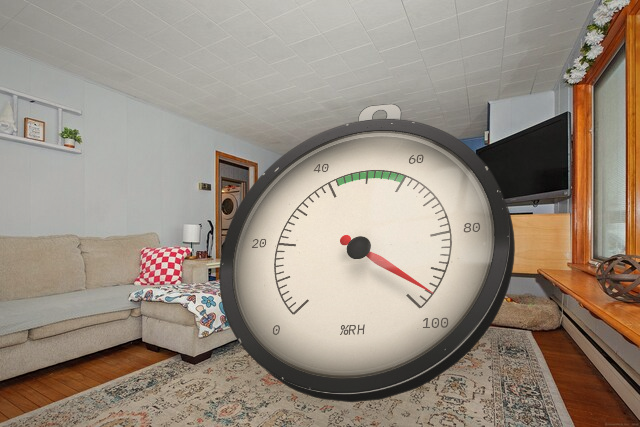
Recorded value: 96 (%)
